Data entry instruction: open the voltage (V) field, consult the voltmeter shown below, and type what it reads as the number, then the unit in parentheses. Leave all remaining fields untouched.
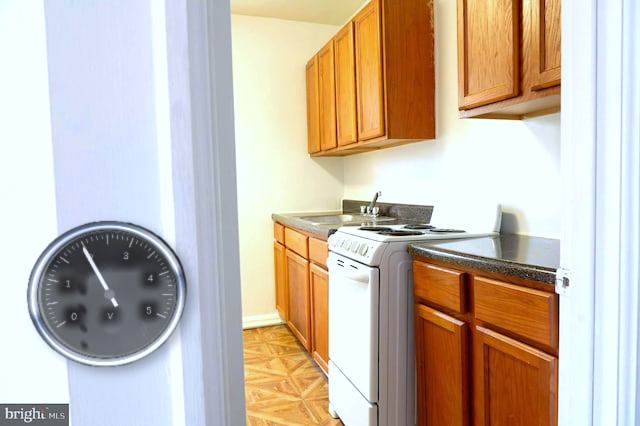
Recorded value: 2 (V)
